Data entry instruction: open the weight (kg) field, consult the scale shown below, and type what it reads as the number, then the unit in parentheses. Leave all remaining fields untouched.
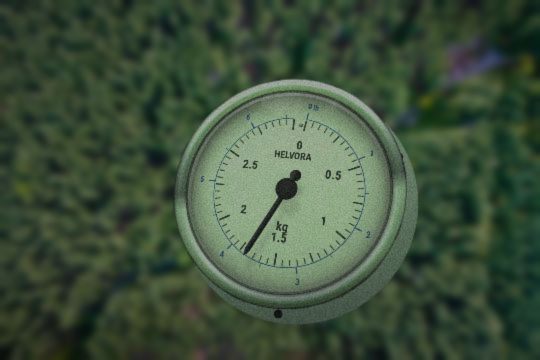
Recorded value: 1.7 (kg)
